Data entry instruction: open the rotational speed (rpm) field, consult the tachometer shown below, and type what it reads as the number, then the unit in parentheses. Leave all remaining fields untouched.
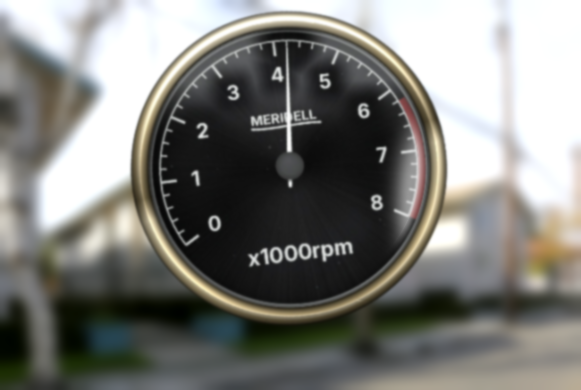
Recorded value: 4200 (rpm)
